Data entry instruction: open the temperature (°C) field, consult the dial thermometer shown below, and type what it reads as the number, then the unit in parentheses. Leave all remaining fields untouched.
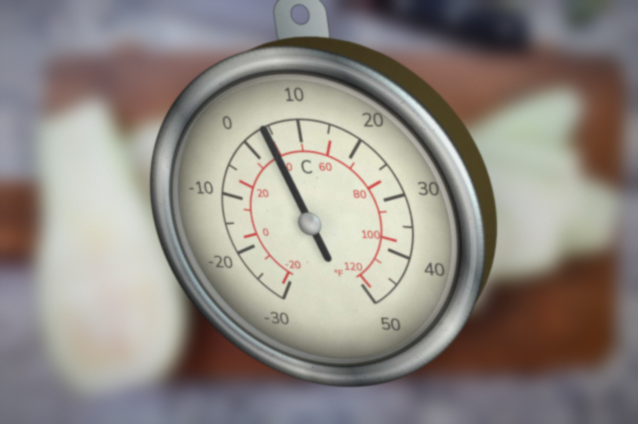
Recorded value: 5 (°C)
